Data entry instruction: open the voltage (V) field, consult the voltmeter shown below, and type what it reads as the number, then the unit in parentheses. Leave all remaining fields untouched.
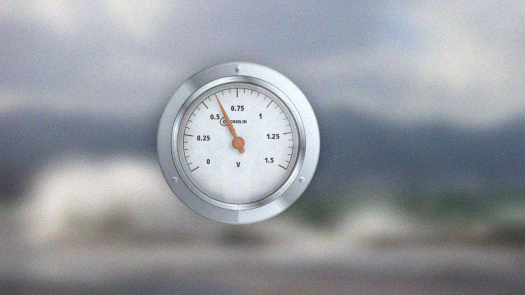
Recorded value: 0.6 (V)
